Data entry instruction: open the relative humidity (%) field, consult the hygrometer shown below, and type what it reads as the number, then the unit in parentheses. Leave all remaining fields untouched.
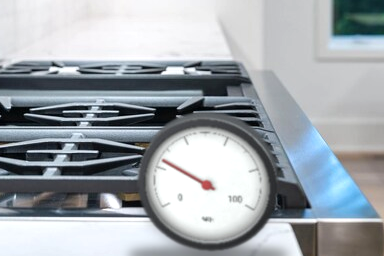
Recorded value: 25 (%)
